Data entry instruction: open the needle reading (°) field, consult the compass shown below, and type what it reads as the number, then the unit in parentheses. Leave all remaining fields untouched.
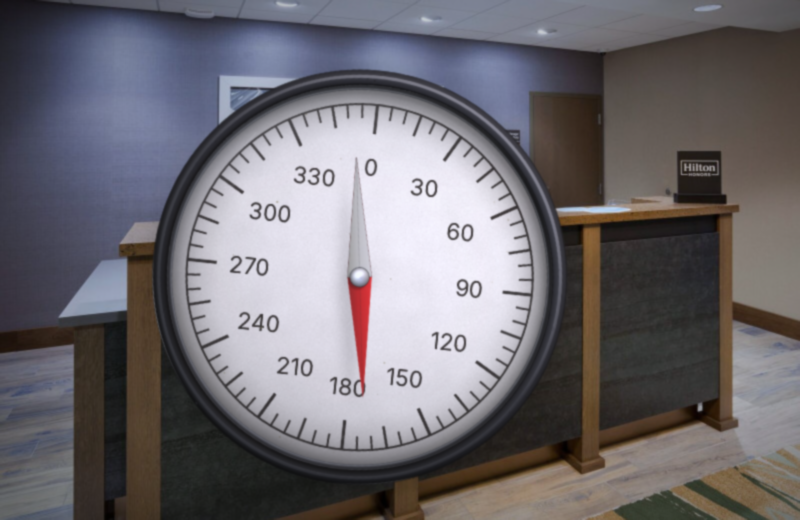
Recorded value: 172.5 (°)
